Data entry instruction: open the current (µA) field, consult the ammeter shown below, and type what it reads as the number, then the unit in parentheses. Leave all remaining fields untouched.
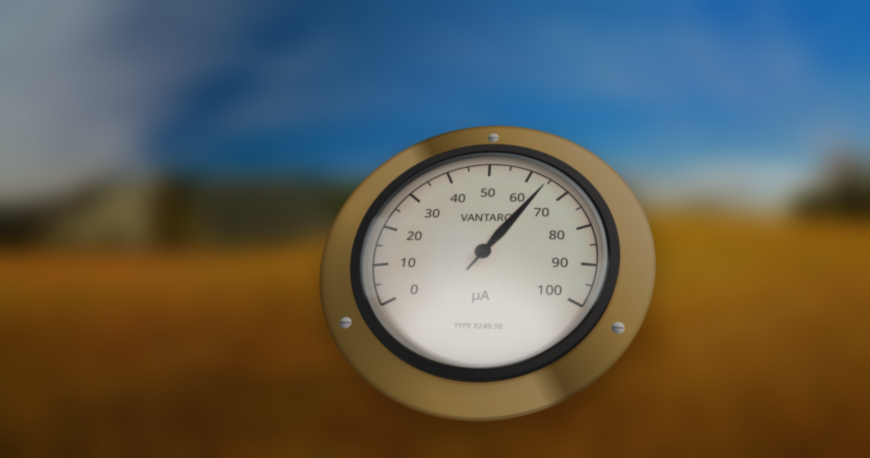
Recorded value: 65 (µA)
